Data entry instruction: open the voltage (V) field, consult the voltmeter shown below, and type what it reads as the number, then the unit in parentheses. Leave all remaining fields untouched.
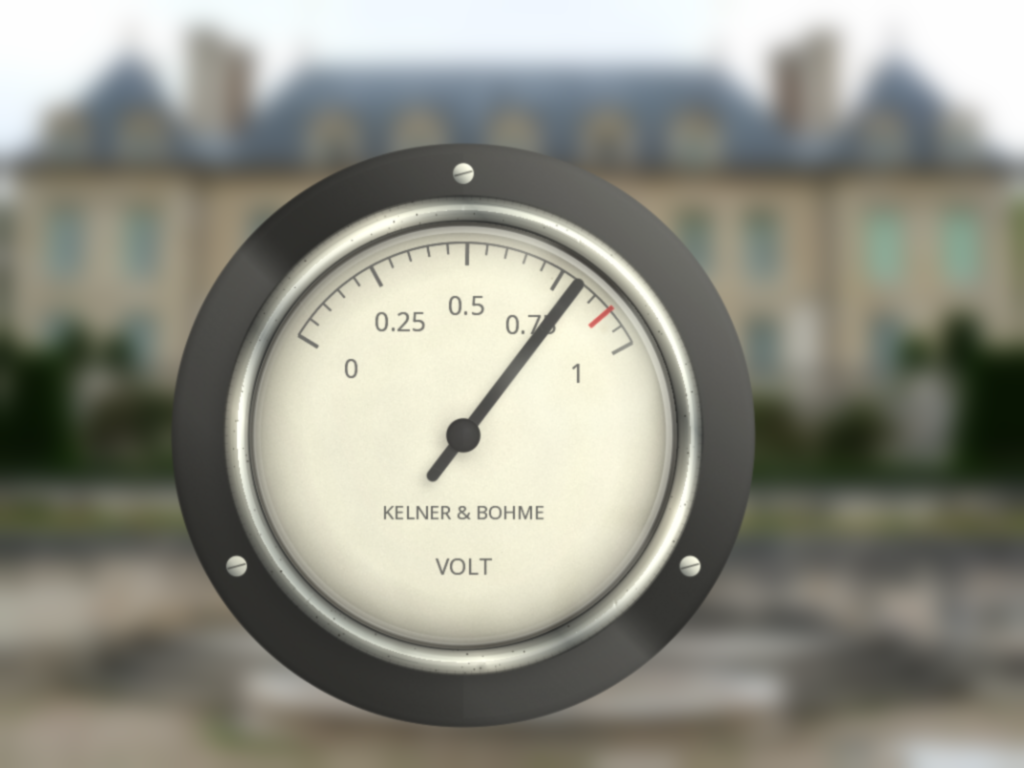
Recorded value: 0.8 (V)
